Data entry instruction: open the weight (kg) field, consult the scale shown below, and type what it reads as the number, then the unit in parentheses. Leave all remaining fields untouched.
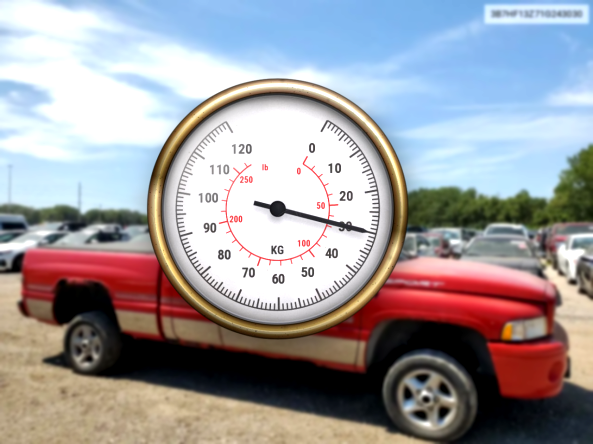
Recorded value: 30 (kg)
